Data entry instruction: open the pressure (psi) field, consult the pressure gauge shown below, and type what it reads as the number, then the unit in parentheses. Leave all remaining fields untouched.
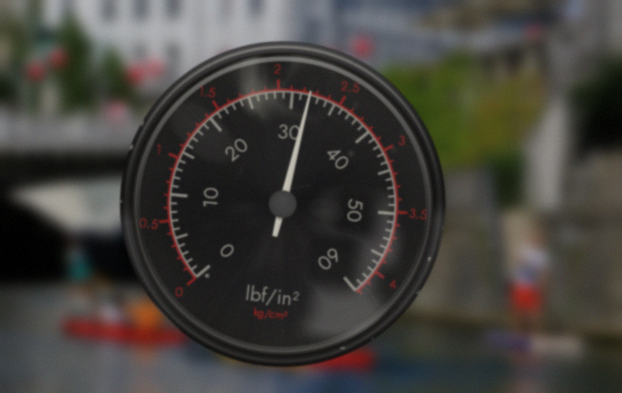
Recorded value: 32 (psi)
